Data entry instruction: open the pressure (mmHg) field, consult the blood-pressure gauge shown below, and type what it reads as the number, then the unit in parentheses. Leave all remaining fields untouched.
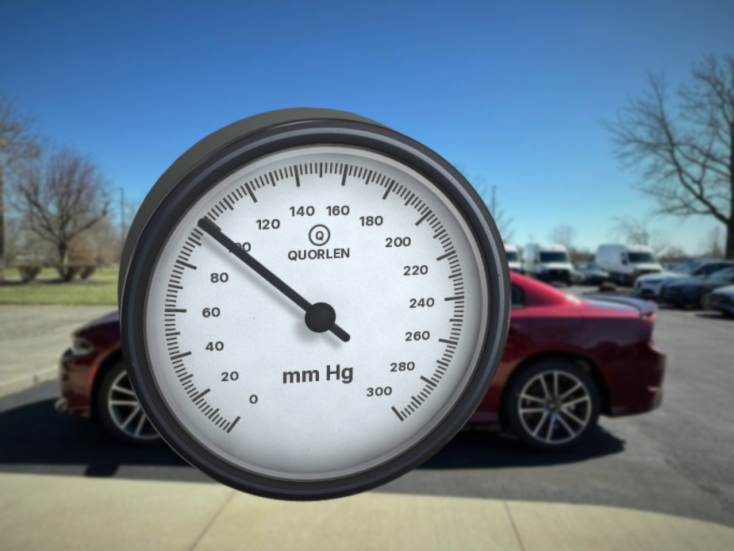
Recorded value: 98 (mmHg)
